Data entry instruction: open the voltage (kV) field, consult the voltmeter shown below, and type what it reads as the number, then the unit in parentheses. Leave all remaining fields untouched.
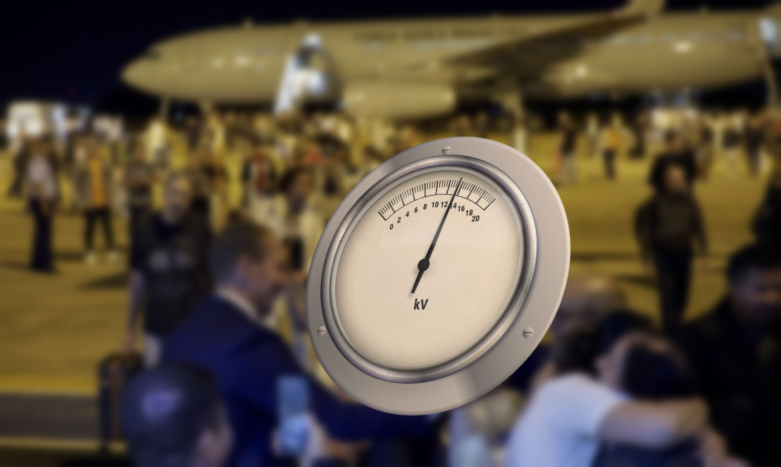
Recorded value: 14 (kV)
